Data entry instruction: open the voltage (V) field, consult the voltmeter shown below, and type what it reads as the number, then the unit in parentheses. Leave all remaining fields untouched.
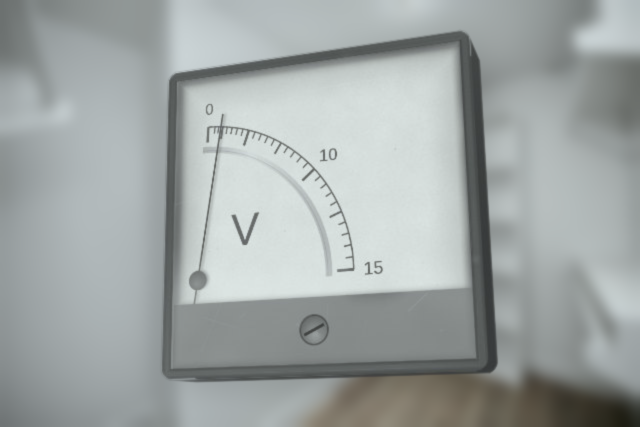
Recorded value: 2.5 (V)
